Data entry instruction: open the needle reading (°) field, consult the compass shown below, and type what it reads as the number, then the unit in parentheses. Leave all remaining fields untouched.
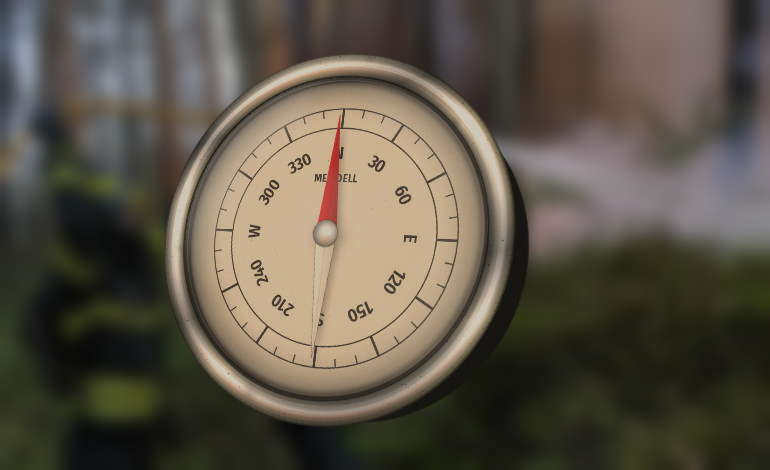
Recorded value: 0 (°)
